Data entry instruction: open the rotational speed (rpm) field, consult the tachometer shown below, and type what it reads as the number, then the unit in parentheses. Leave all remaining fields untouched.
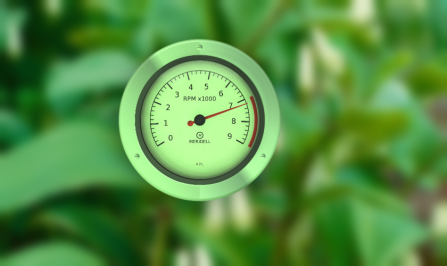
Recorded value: 7200 (rpm)
